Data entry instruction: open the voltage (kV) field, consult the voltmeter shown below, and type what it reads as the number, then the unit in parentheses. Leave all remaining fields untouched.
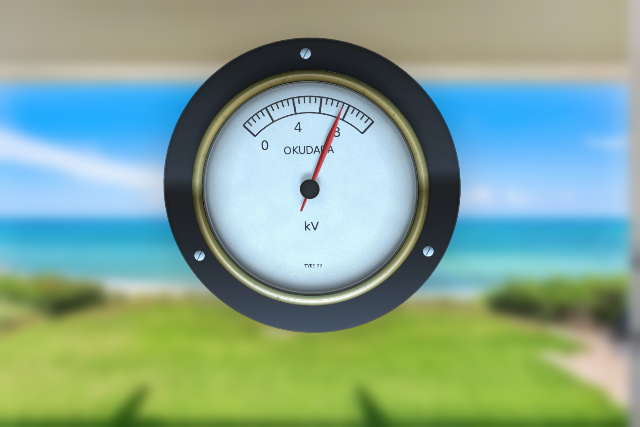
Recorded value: 7.6 (kV)
